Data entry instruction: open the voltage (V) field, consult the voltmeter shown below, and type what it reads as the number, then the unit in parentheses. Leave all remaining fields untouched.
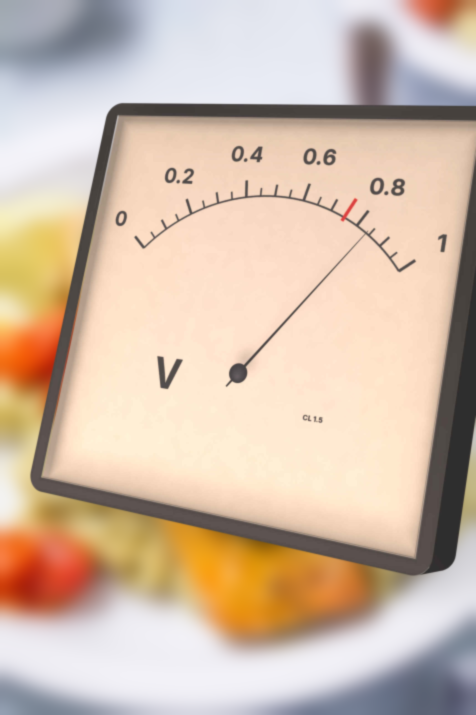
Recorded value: 0.85 (V)
